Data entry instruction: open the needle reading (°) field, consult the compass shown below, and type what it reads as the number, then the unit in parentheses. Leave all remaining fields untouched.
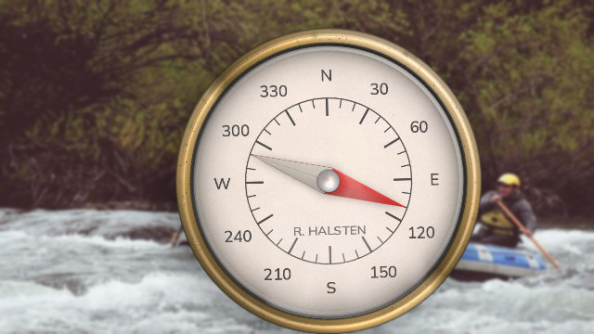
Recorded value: 110 (°)
